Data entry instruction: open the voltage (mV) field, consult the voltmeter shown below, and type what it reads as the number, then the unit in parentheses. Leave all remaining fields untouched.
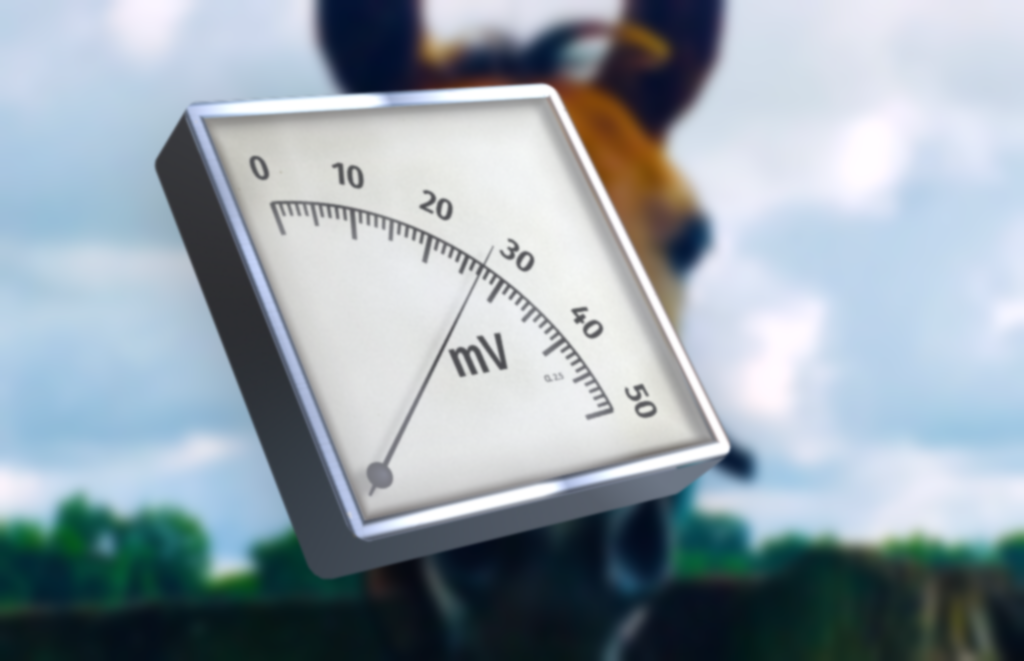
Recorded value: 27 (mV)
